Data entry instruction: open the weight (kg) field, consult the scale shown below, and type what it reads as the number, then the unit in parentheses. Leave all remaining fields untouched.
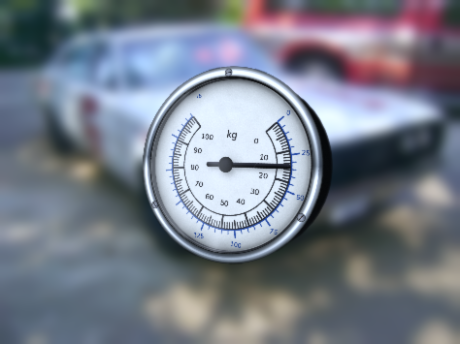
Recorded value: 15 (kg)
